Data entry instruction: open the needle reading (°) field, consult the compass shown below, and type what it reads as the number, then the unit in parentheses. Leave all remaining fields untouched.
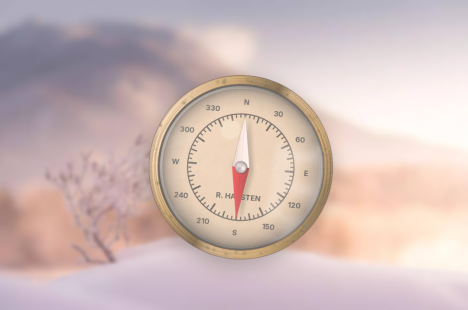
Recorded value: 180 (°)
